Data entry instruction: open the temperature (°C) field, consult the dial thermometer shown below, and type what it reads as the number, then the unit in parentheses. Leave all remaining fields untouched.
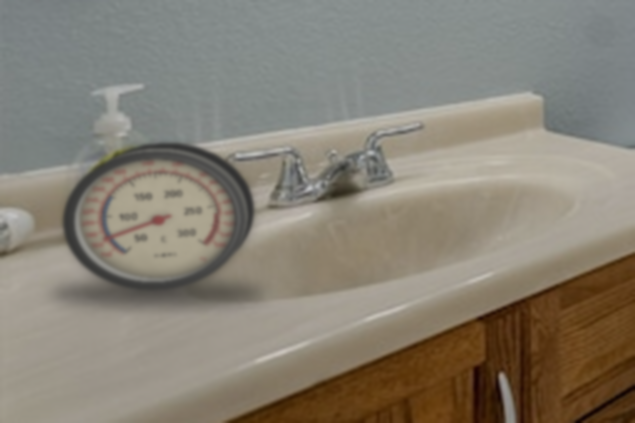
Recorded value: 75 (°C)
